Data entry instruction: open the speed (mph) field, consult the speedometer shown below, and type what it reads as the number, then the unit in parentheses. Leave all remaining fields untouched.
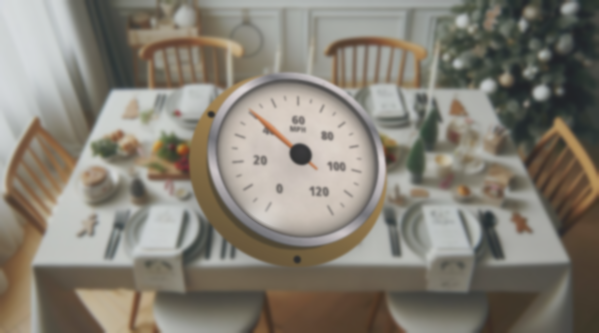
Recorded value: 40 (mph)
